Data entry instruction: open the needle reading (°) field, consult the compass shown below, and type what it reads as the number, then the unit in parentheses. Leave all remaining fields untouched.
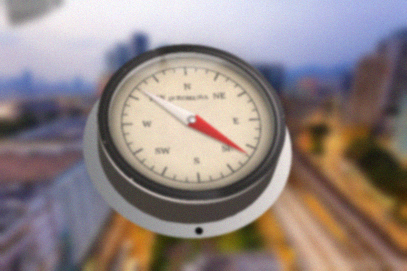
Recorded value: 130 (°)
